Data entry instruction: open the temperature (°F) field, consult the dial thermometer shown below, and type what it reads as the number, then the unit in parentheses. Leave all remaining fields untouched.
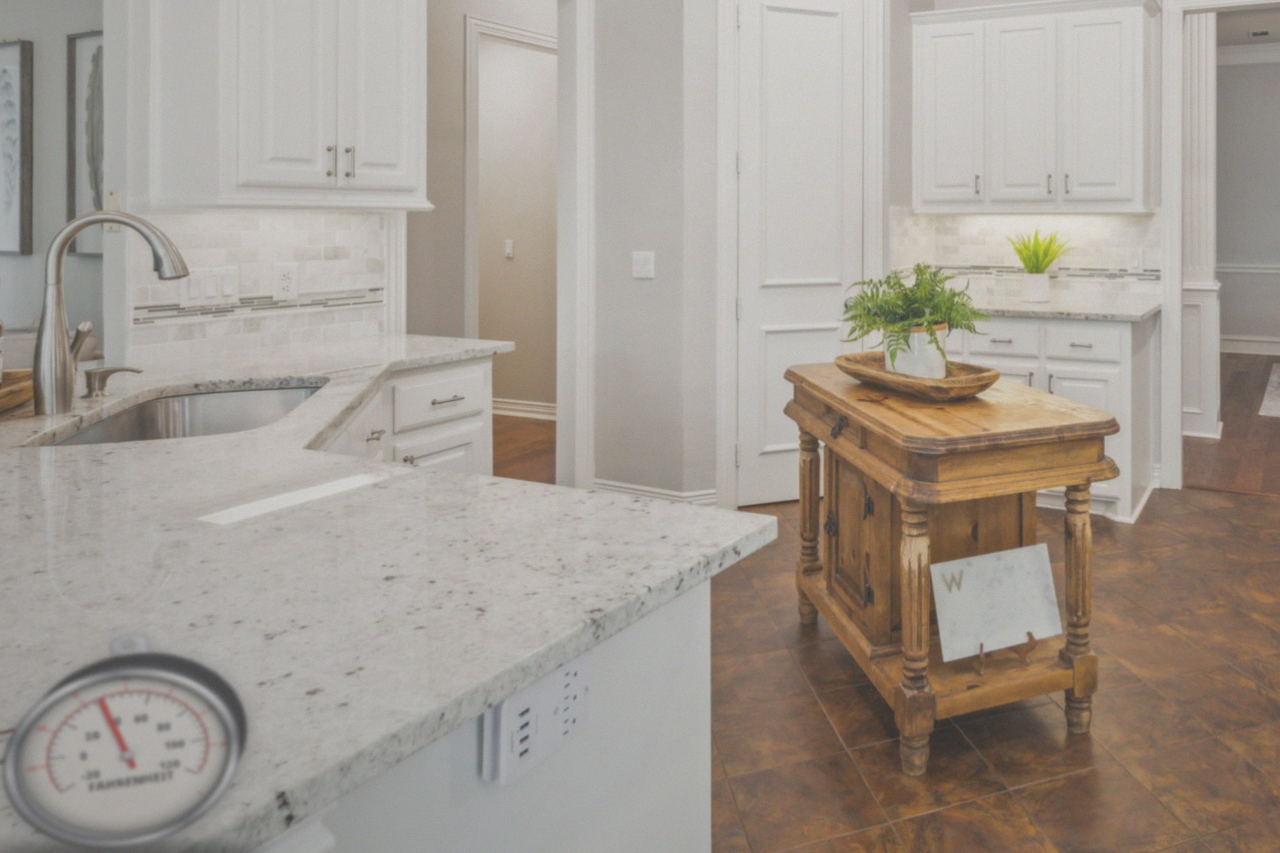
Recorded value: 40 (°F)
